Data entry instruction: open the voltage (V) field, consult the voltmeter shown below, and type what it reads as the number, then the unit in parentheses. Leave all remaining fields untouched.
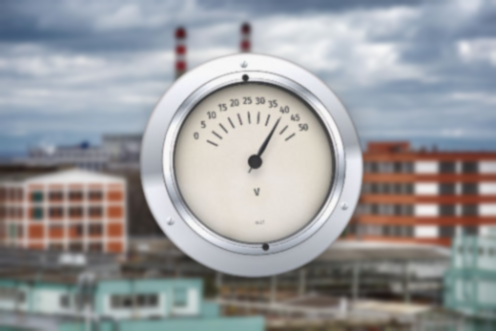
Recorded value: 40 (V)
